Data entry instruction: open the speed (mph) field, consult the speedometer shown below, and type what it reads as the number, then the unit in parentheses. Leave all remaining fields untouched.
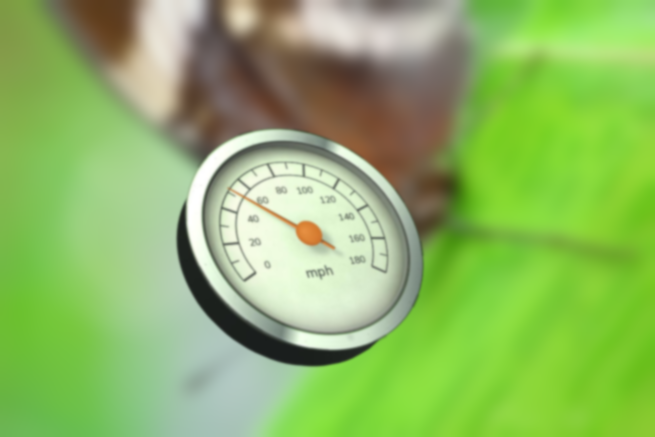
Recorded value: 50 (mph)
